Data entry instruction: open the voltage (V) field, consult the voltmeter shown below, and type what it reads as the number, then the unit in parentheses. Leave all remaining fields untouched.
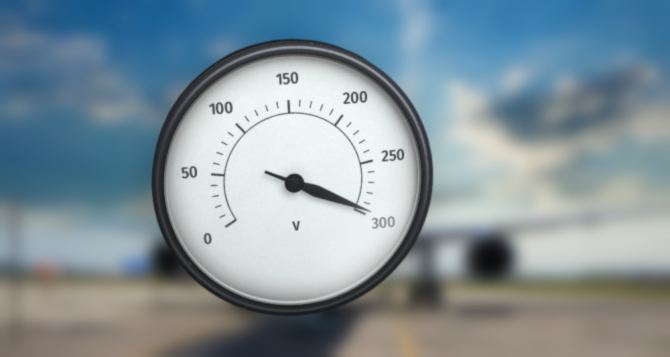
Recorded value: 295 (V)
